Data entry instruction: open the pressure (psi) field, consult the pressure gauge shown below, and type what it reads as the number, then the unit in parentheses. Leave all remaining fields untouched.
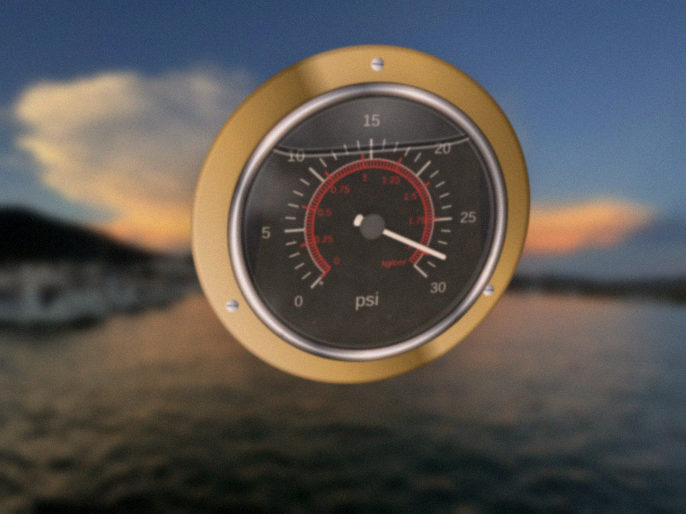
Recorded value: 28 (psi)
